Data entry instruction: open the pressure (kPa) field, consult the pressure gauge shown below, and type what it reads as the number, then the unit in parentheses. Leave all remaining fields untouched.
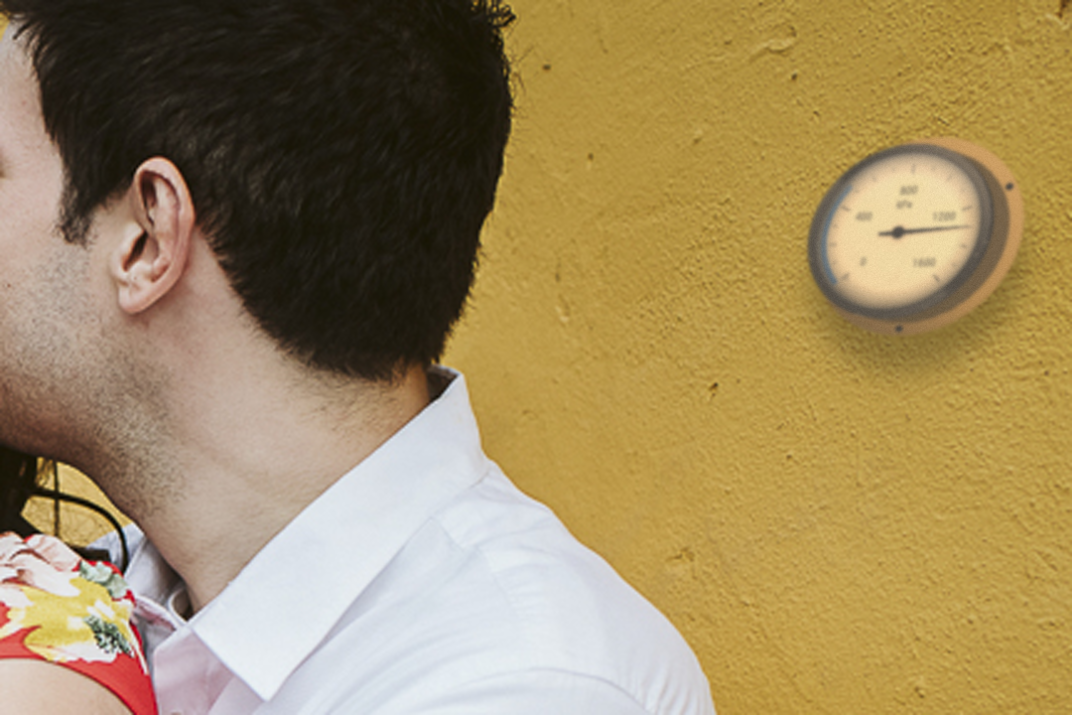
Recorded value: 1300 (kPa)
